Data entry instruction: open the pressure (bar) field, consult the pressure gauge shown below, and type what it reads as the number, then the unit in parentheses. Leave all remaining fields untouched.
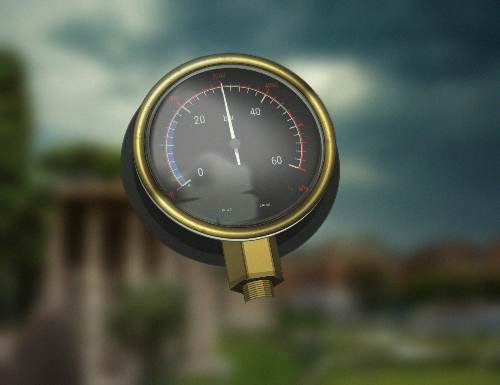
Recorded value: 30 (bar)
